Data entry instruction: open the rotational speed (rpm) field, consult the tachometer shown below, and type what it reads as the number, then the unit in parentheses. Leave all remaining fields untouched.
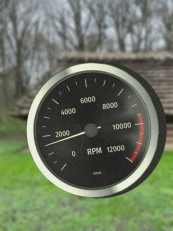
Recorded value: 1500 (rpm)
